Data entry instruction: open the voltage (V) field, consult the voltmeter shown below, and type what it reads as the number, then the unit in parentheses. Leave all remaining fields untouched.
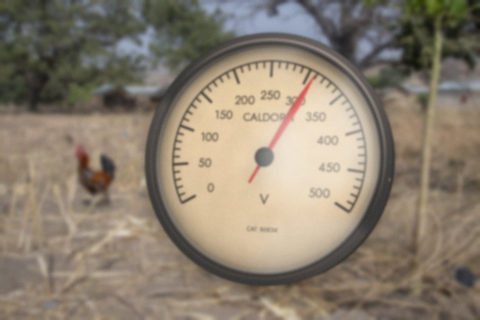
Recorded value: 310 (V)
